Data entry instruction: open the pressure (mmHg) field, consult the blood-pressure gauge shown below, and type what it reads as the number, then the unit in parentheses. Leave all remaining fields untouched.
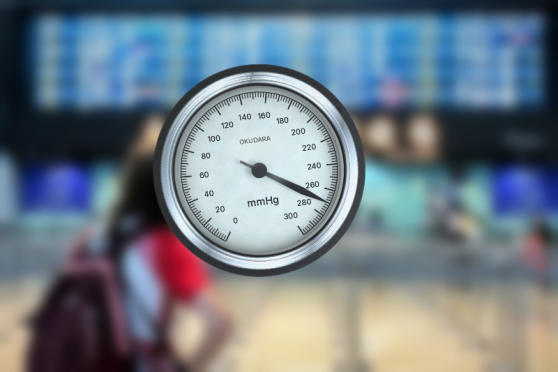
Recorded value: 270 (mmHg)
